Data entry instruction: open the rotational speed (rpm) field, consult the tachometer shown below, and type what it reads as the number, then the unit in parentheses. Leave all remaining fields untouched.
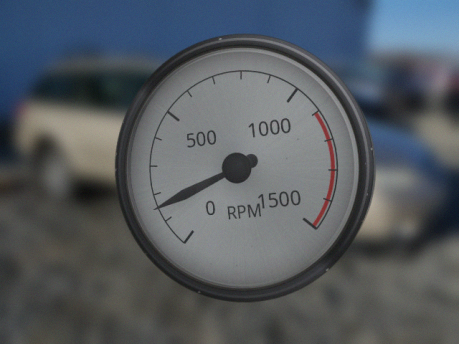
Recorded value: 150 (rpm)
